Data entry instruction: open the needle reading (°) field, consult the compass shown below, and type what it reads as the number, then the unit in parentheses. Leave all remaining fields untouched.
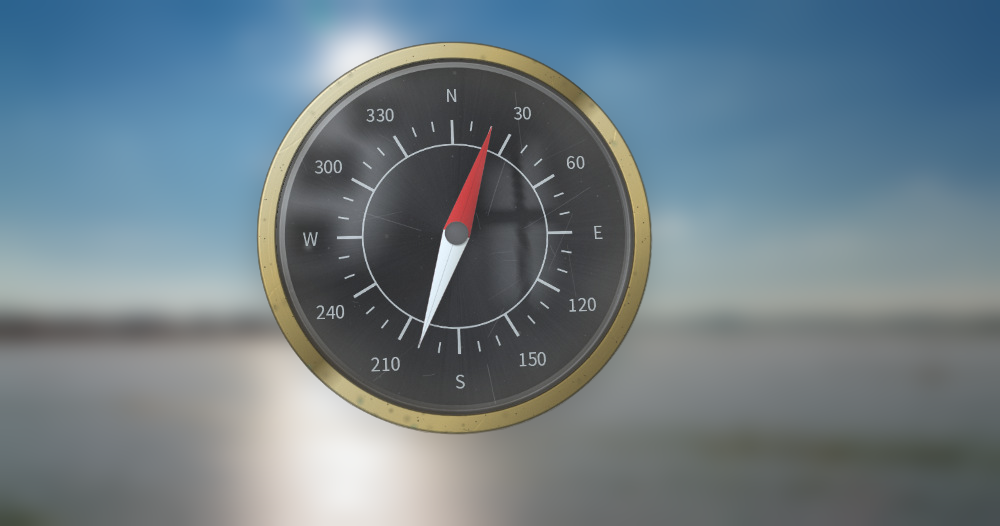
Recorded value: 20 (°)
